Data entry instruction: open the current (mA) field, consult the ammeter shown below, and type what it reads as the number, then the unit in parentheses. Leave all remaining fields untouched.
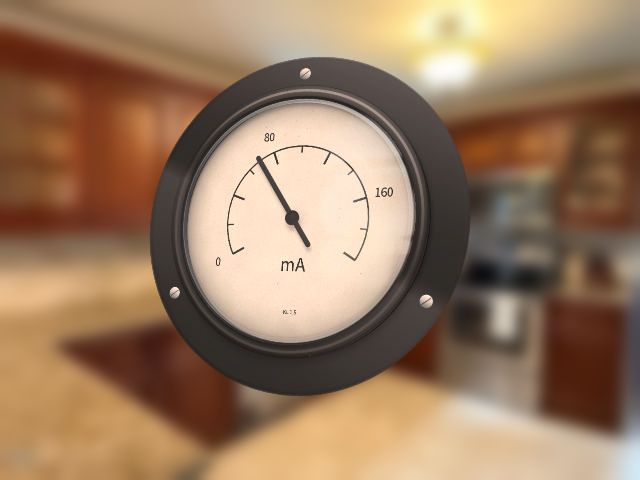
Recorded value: 70 (mA)
